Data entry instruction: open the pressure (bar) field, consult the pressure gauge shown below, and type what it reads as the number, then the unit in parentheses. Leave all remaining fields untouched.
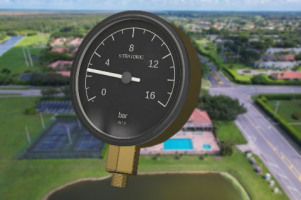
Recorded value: 2.5 (bar)
